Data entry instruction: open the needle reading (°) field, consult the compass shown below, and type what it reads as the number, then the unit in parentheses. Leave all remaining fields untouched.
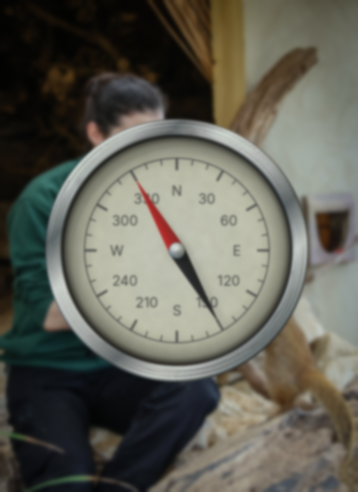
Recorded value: 330 (°)
